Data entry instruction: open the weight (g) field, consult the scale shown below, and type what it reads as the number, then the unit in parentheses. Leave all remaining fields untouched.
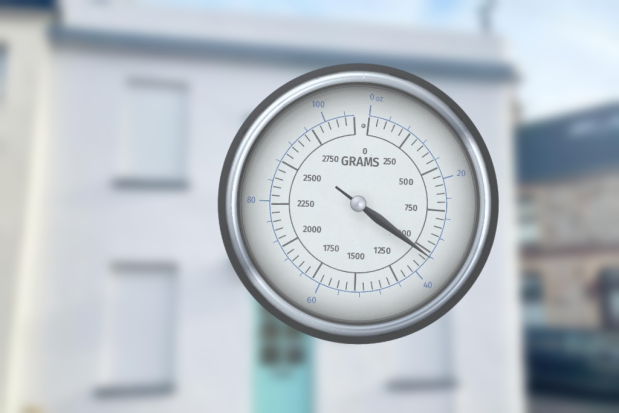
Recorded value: 1025 (g)
